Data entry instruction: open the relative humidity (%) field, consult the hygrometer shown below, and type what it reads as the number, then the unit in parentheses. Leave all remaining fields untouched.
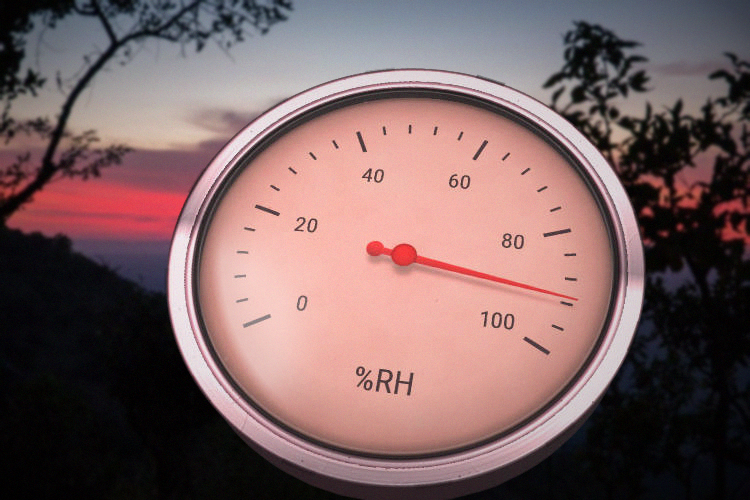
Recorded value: 92 (%)
